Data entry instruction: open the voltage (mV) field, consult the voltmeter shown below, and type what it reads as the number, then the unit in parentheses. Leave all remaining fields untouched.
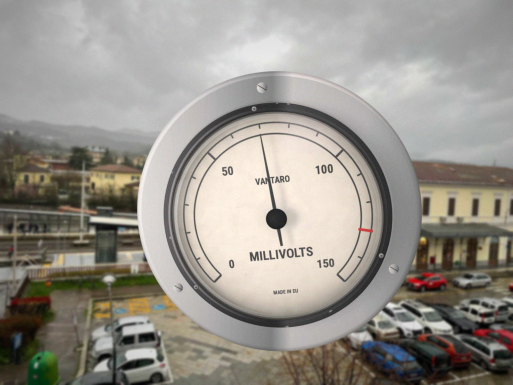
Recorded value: 70 (mV)
